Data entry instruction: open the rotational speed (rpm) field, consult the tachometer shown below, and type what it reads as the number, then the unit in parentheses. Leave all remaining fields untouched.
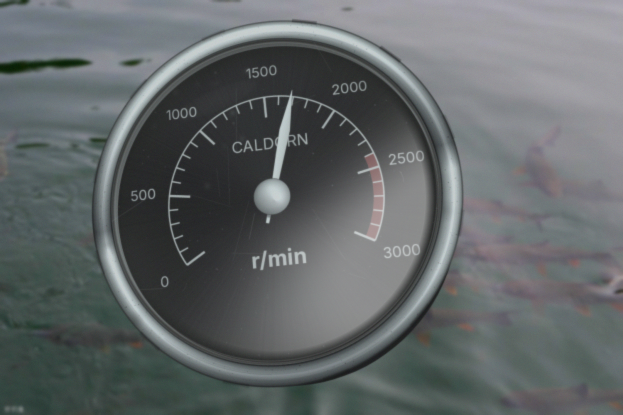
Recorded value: 1700 (rpm)
